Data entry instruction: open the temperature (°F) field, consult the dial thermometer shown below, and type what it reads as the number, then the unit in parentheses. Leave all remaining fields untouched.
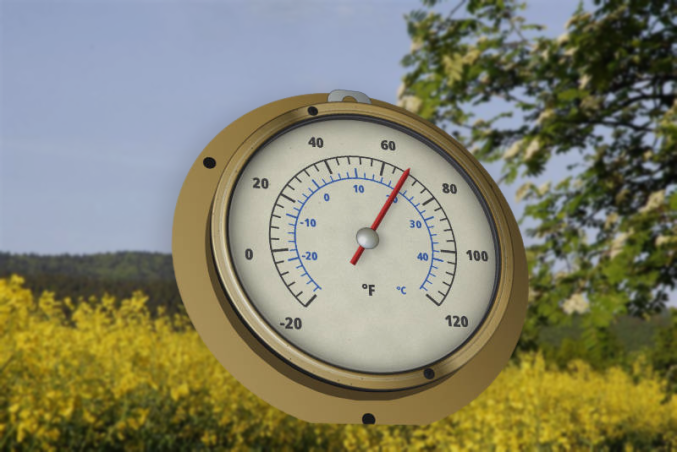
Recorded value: 68 (°F)
